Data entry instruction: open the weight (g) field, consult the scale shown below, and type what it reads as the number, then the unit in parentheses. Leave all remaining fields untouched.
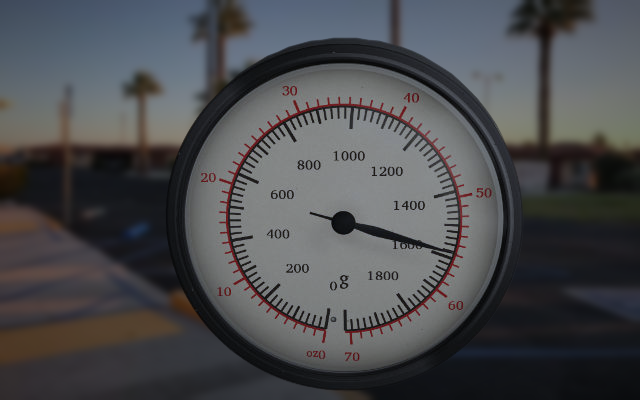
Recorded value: 1580 (g)
